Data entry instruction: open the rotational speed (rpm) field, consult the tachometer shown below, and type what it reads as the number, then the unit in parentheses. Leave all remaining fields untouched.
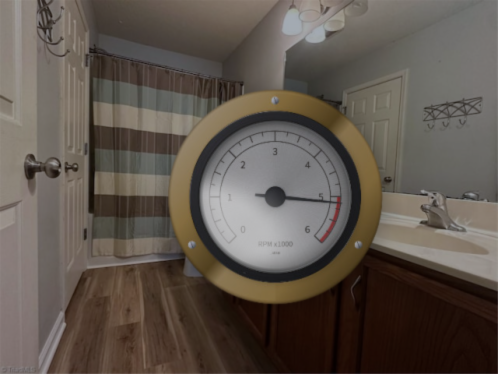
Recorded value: 5125 (rpm)
